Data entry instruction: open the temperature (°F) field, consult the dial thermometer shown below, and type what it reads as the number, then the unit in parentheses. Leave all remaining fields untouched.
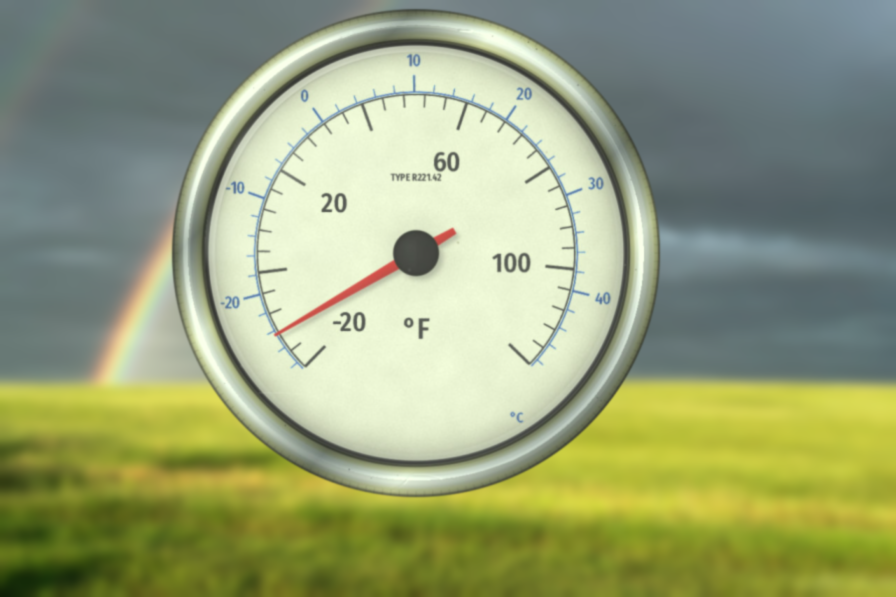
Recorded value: -12 (°F)
